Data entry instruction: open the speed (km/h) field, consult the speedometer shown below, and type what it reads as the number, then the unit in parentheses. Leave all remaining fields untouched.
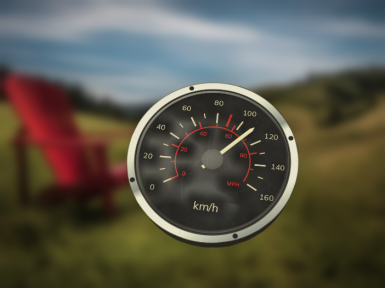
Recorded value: 110 (km/h)
